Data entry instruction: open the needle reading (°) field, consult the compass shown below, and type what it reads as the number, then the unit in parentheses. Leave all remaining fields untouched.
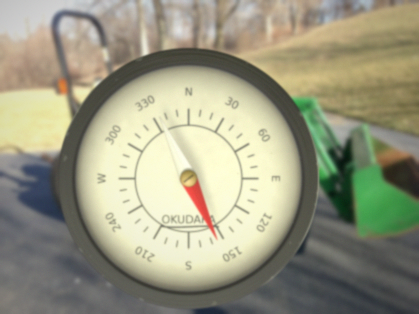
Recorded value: 155 (°)
